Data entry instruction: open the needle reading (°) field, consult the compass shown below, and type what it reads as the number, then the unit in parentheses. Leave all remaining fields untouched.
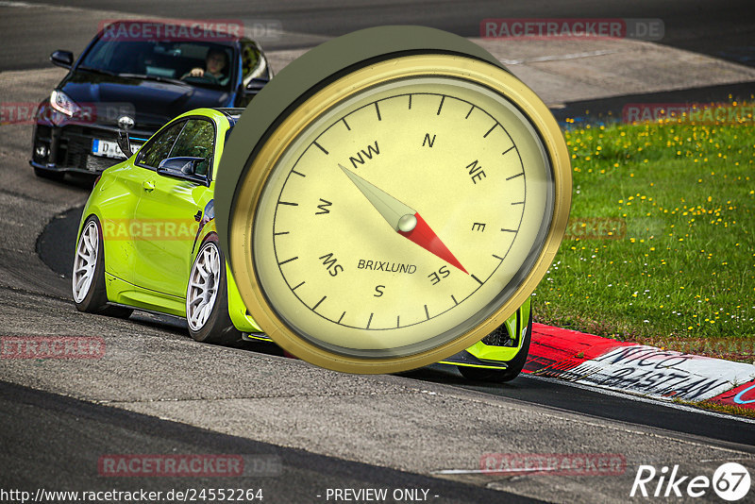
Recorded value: 120 (°)
